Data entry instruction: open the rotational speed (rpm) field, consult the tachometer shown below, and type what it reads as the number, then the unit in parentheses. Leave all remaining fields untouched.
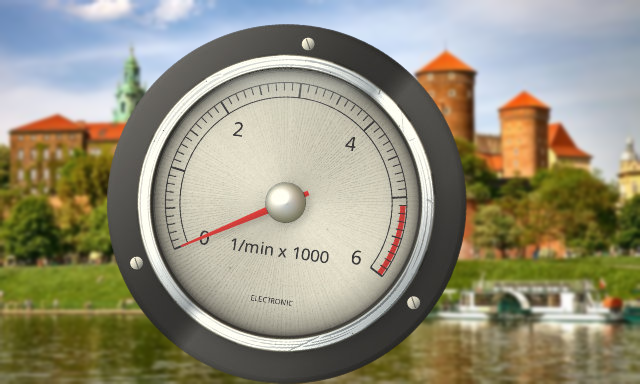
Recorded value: 0 (rpm)
